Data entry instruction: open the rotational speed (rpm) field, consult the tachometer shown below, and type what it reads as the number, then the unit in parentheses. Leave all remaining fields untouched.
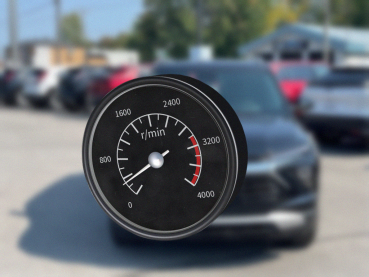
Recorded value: 300 (rpm)
